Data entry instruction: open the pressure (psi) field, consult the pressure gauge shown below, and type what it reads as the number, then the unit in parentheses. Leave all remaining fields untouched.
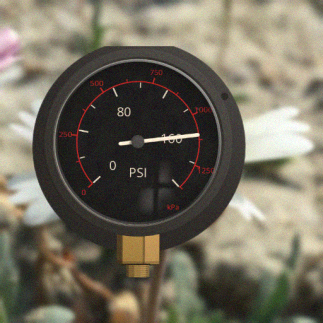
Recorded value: 160 (psi)
